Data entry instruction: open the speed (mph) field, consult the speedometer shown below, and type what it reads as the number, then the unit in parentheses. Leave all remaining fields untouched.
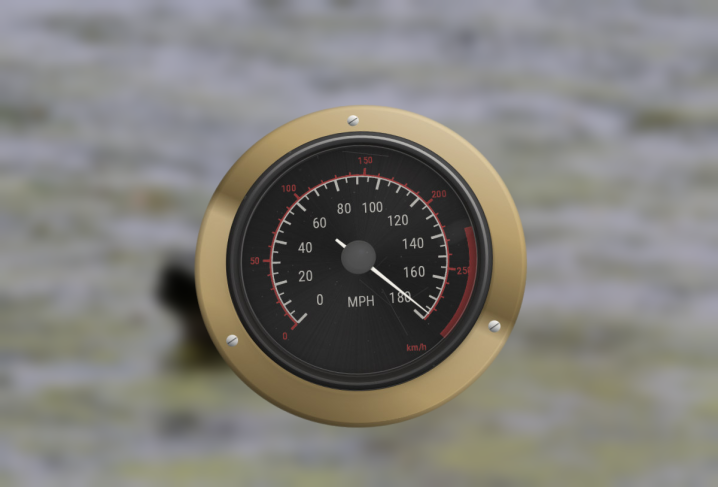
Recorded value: 177.5 (mph)
